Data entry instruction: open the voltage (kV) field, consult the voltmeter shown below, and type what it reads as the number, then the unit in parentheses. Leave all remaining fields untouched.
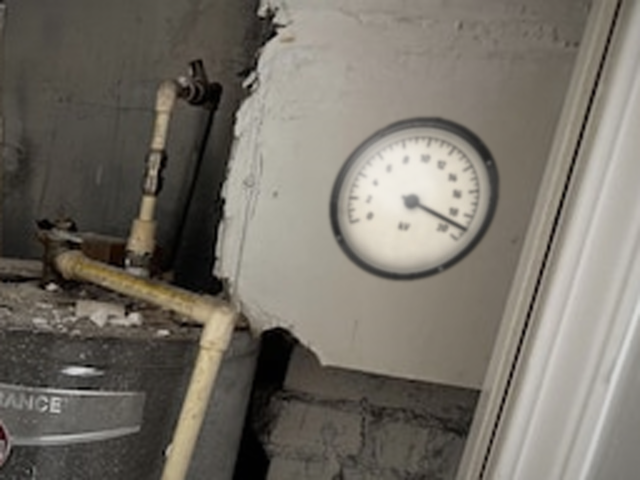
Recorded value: 19 (kV)
